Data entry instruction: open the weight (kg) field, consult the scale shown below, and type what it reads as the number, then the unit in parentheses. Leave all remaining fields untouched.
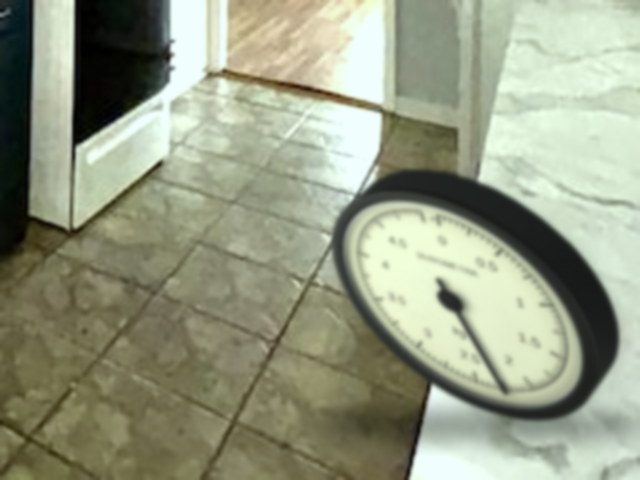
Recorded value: 2.25 (kg)
